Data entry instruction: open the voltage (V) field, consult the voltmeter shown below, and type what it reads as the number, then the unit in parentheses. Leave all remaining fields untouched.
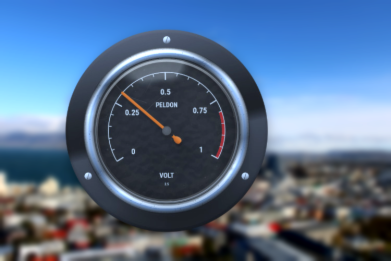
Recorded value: 0.3 (V)
